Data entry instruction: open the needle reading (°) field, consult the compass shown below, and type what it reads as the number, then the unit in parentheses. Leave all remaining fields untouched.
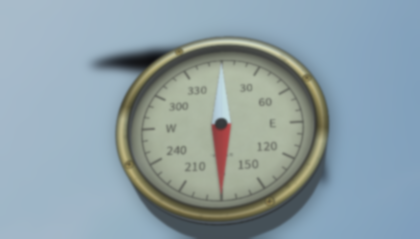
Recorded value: 180 (°)
